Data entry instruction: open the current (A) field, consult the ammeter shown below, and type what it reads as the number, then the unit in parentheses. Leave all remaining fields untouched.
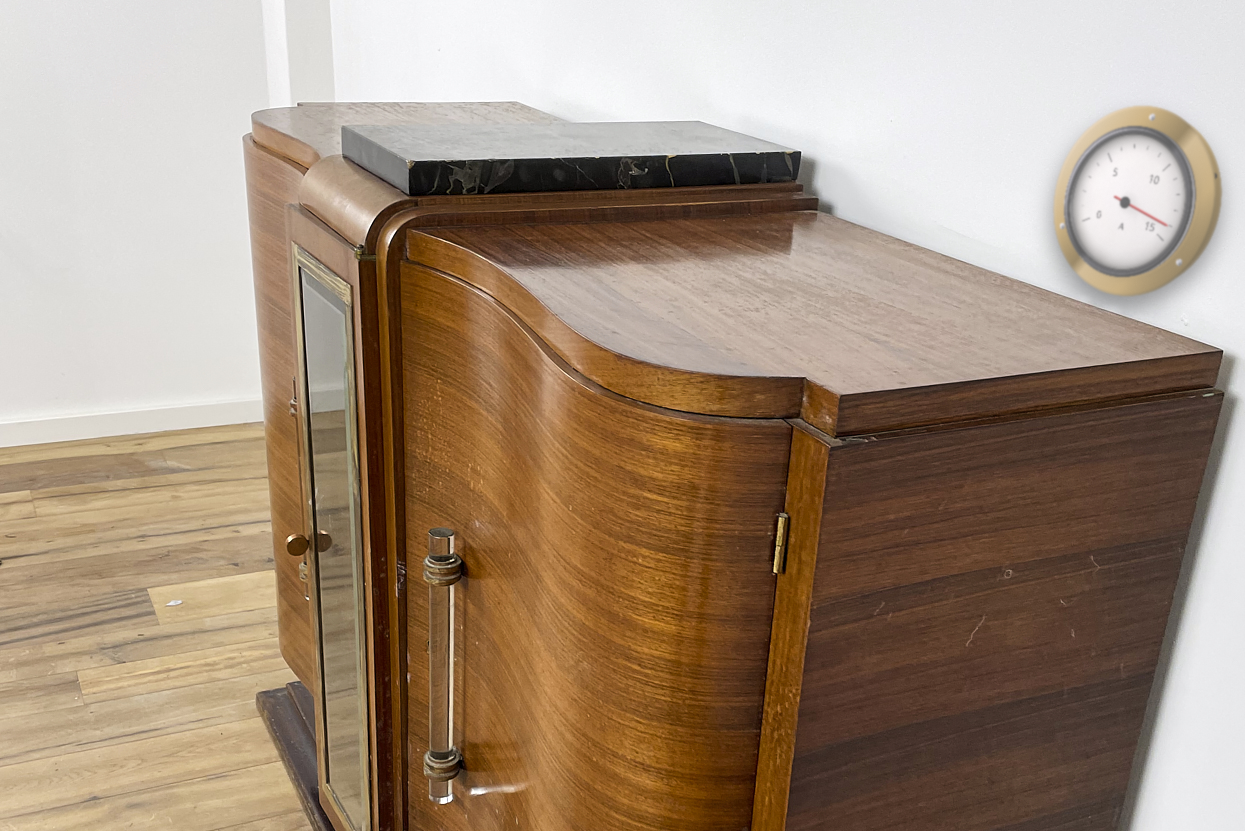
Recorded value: 14 (A)
